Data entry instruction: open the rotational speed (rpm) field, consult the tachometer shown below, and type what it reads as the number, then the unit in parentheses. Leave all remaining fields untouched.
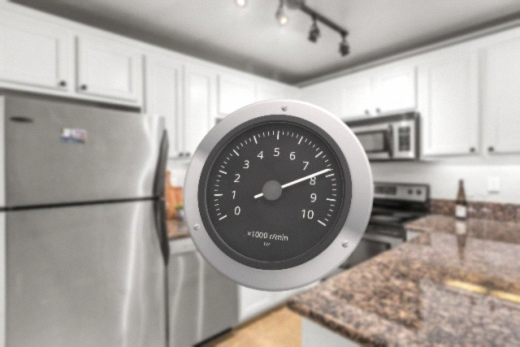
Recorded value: 7800 (rpm)
